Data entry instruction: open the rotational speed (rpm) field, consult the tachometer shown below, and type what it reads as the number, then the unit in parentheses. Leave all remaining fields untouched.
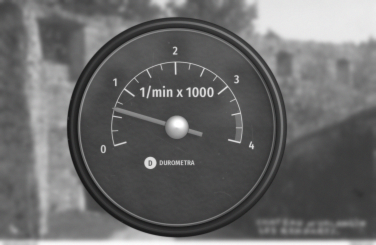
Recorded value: 625 (rpm)
